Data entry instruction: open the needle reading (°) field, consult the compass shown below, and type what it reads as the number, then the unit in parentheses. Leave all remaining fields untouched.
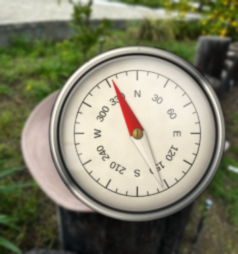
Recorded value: 335 (°)
